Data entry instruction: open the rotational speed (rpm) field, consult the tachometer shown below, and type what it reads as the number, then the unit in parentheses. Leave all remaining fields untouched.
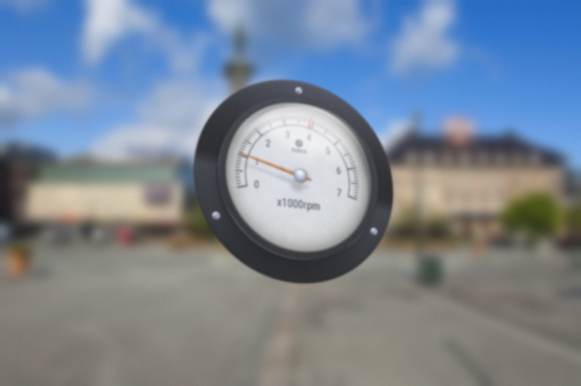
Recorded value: 1000 (rpm)
